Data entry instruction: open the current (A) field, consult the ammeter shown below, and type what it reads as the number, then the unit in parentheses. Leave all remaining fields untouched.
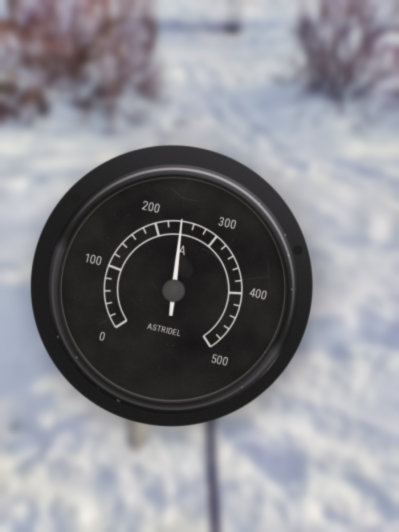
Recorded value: 240 (A)
